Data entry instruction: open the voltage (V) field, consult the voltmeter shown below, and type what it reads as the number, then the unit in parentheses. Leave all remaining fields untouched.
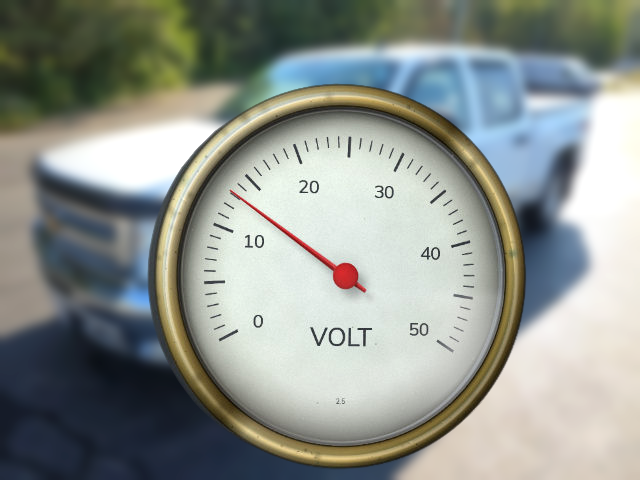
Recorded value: 13 (V)
